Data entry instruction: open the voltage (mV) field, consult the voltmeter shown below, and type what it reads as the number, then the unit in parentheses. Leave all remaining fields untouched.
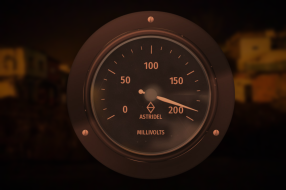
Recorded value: 190 (mV)
